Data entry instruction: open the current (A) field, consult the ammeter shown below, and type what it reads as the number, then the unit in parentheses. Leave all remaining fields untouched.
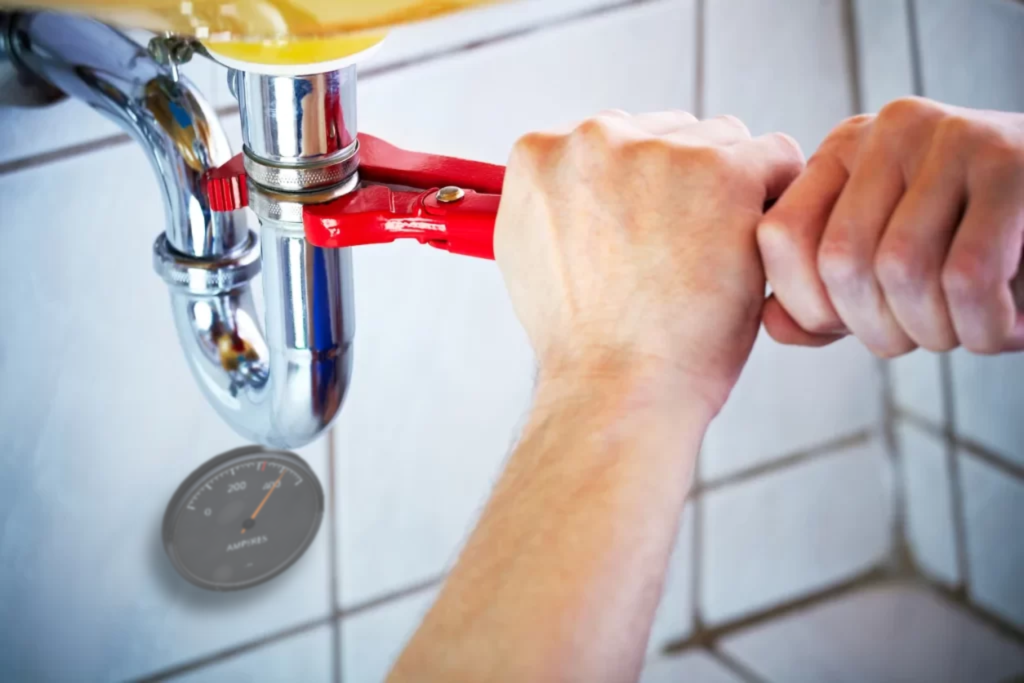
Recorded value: 400 (A)
